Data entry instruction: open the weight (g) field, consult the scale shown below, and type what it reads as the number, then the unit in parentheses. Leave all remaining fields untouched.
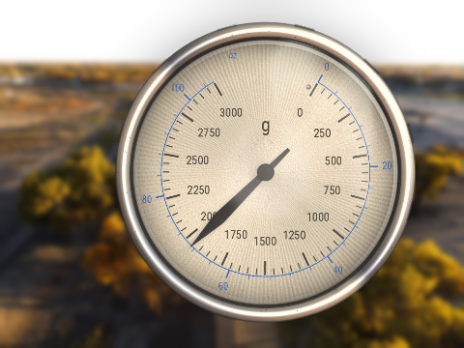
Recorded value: 1950 (g)
